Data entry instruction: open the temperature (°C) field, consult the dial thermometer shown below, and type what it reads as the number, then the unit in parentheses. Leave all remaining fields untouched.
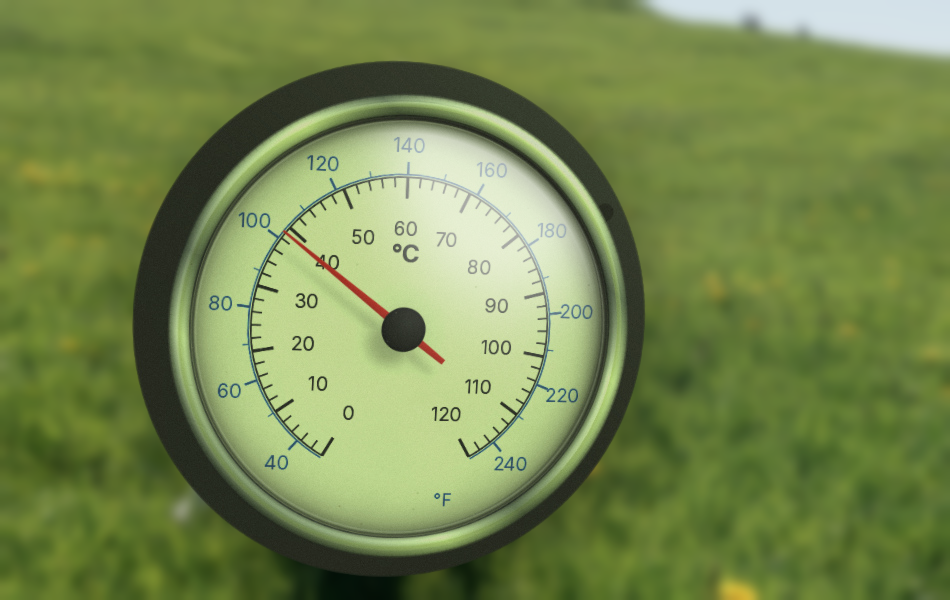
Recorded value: 39 (°C)
